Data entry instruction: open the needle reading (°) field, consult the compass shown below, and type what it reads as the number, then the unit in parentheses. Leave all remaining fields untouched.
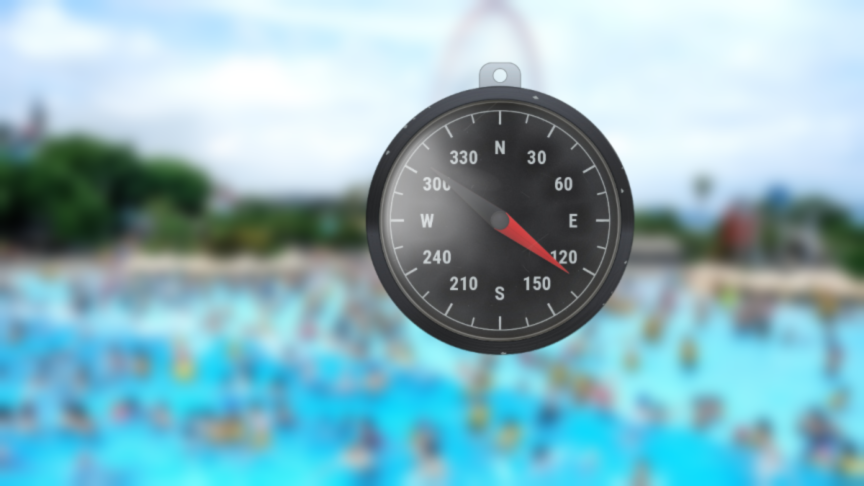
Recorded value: 127.5 (°)
